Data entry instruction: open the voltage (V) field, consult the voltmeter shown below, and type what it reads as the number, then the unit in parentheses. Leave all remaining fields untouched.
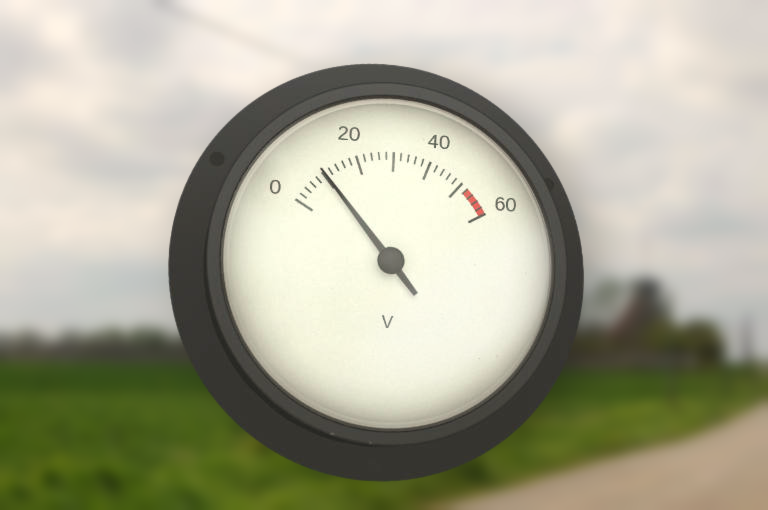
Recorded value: 10 (V)
